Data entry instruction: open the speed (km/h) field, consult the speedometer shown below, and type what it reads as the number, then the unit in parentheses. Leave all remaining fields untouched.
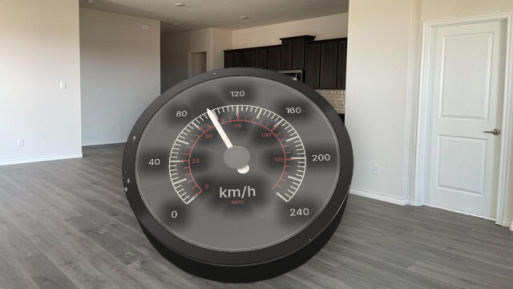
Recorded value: 96 (km/h)
